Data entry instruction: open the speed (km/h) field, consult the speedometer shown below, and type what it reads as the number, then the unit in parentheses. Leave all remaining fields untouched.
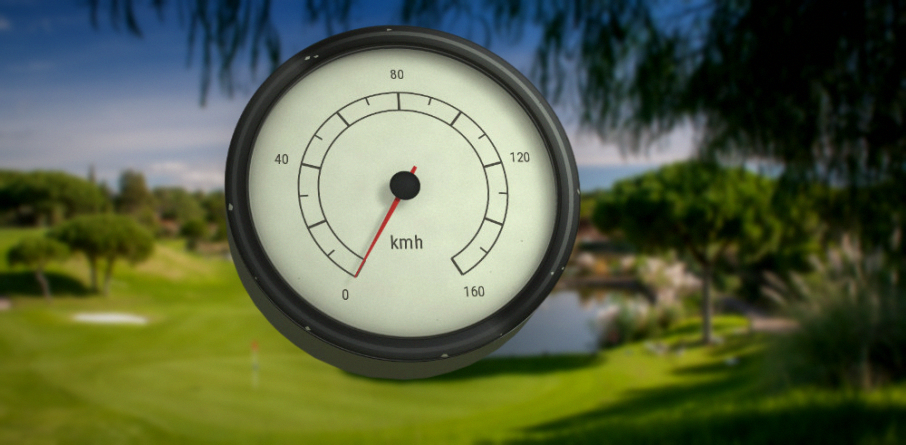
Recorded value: 0 (km/h)
